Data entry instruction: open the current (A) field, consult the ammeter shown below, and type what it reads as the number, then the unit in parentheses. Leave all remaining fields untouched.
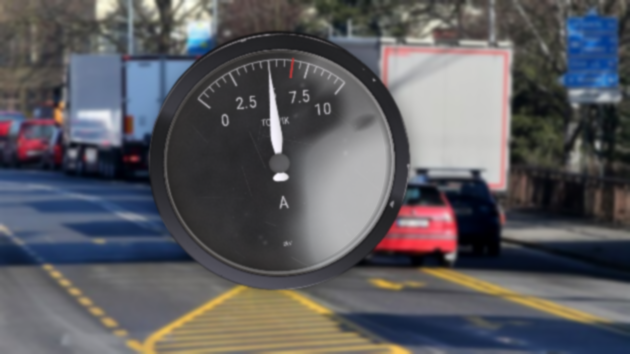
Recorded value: 5 (A)
